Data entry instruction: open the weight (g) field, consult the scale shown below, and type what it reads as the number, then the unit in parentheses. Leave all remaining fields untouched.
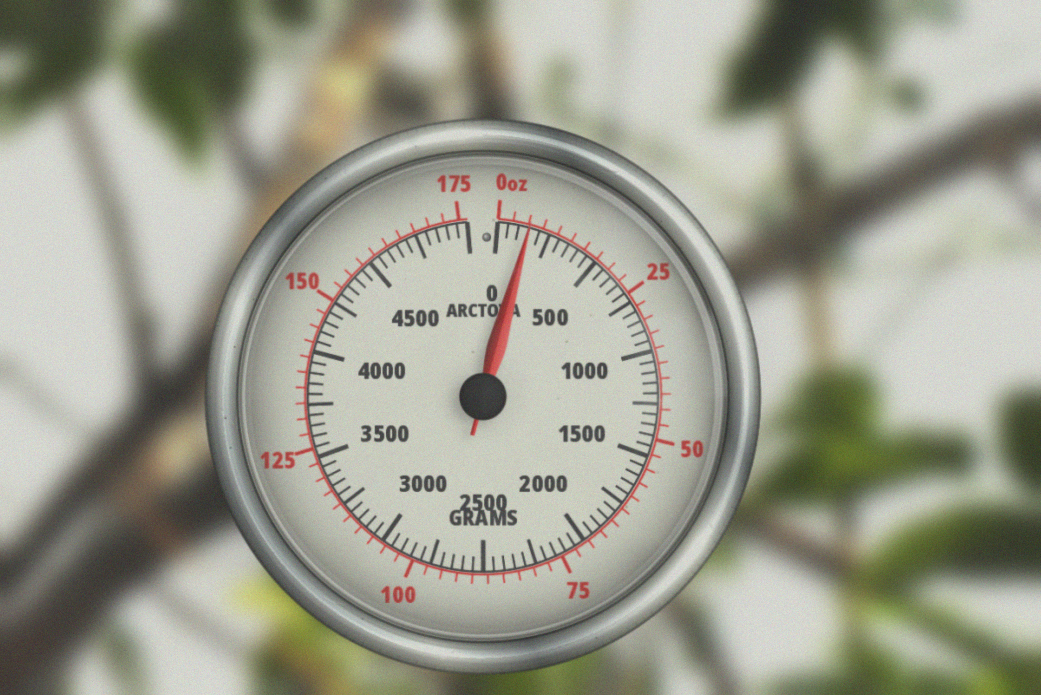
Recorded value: 150 (g)
